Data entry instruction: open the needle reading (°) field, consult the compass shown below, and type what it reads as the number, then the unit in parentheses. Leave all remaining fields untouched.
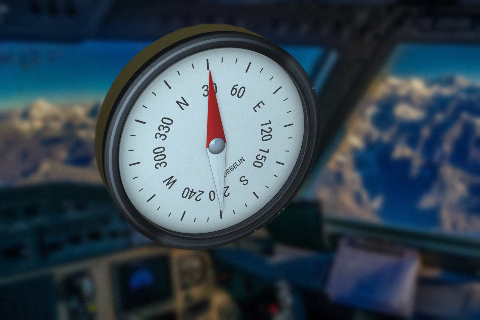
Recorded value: 30 (°)
